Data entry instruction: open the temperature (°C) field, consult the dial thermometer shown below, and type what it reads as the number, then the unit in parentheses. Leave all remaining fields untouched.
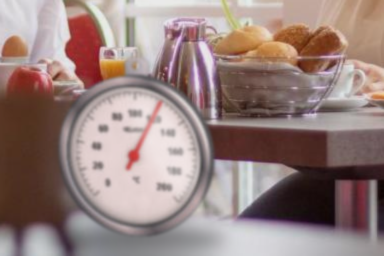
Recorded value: 120 (°C)
